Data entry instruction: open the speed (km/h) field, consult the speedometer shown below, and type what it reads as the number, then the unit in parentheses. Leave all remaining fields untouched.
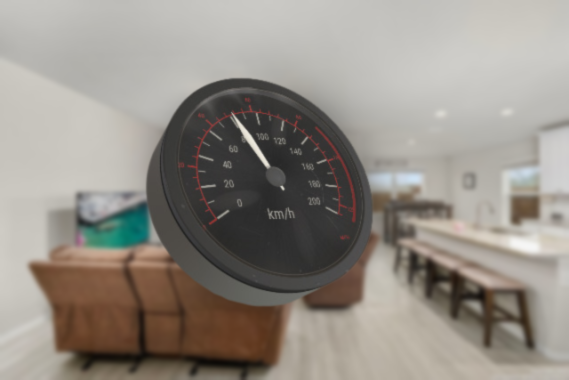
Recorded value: 80 (km/h)
